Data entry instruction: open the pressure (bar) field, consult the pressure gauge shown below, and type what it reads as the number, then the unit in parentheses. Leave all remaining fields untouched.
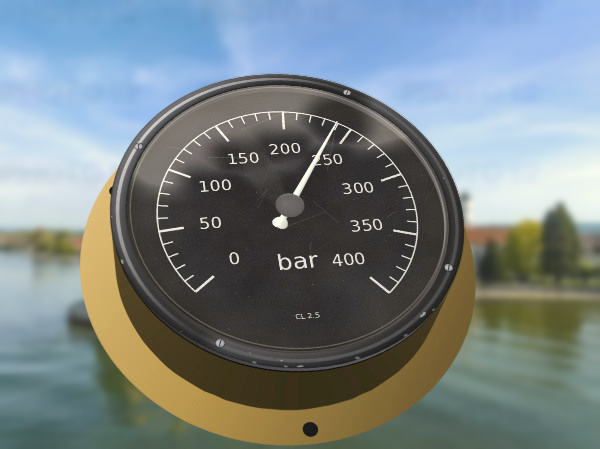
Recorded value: 240 (bar)
